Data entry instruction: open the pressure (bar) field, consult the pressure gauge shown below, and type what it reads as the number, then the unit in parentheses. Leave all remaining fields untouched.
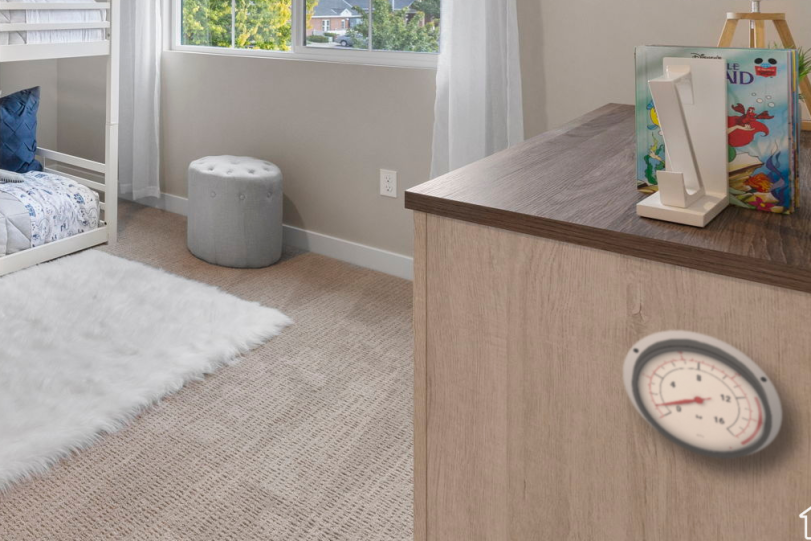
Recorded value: 1 (bar)
